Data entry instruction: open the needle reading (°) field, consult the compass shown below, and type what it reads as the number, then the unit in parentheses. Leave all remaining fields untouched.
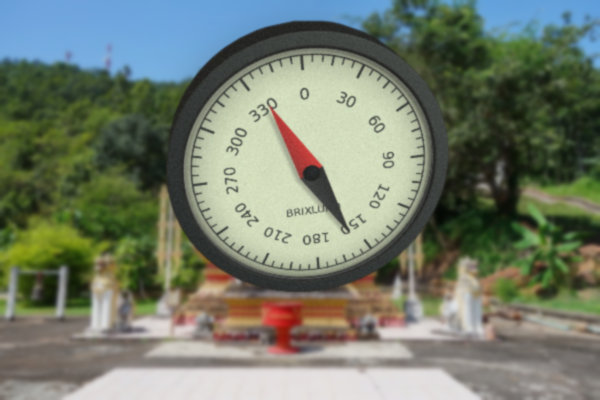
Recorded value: 335 (°)
